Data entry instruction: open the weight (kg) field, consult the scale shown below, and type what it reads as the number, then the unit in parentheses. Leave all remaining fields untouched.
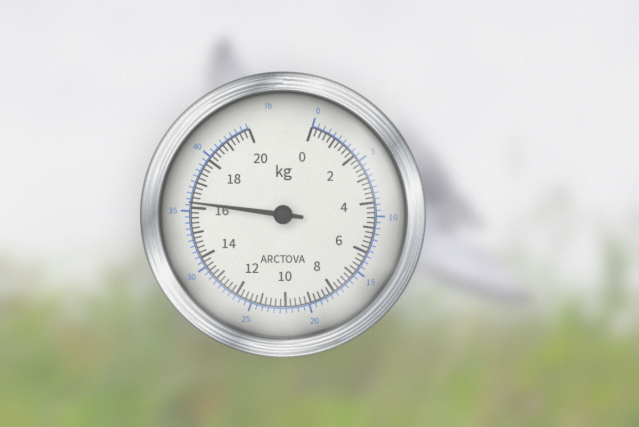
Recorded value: 16.2 (kg)
